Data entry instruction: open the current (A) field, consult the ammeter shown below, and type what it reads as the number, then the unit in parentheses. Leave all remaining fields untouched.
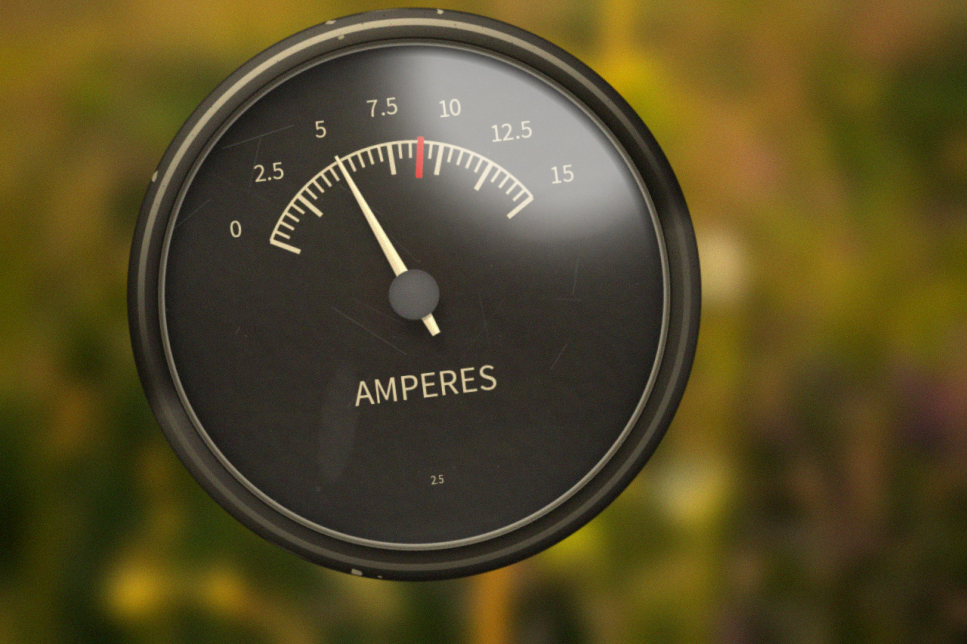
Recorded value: 5 (A)
